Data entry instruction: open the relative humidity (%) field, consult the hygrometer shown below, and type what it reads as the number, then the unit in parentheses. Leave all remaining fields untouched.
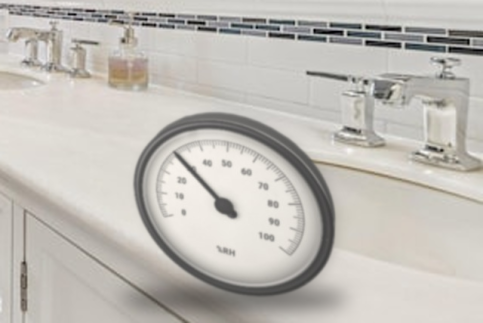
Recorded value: 30 (%)
